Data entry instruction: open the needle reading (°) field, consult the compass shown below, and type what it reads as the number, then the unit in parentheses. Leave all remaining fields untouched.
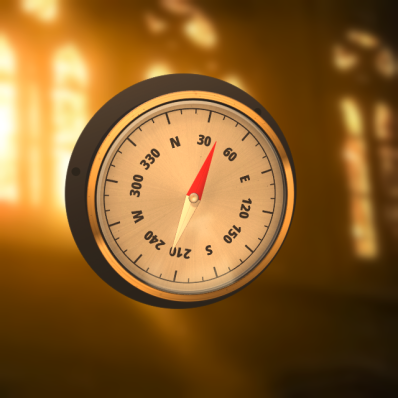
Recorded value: 40 (°)
